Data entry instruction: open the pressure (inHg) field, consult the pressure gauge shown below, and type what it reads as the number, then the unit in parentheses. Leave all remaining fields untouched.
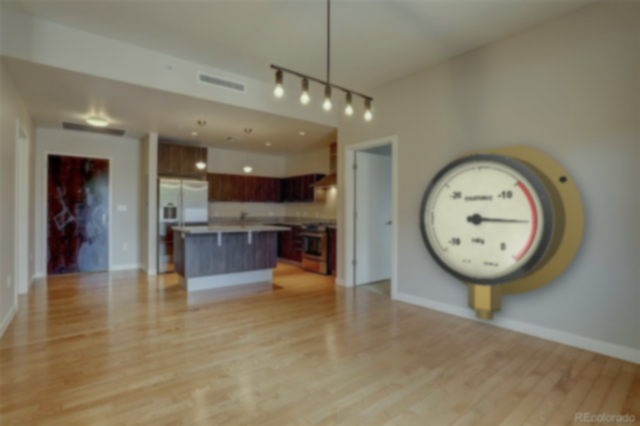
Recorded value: -5 (inHg)
